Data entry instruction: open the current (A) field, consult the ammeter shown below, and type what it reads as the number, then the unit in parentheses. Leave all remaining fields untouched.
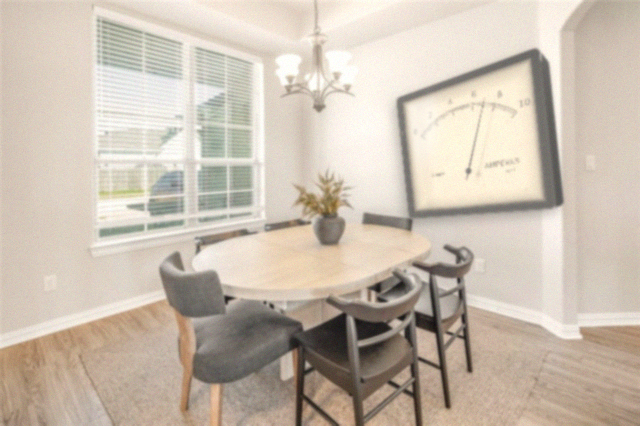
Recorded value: 7 (A)
